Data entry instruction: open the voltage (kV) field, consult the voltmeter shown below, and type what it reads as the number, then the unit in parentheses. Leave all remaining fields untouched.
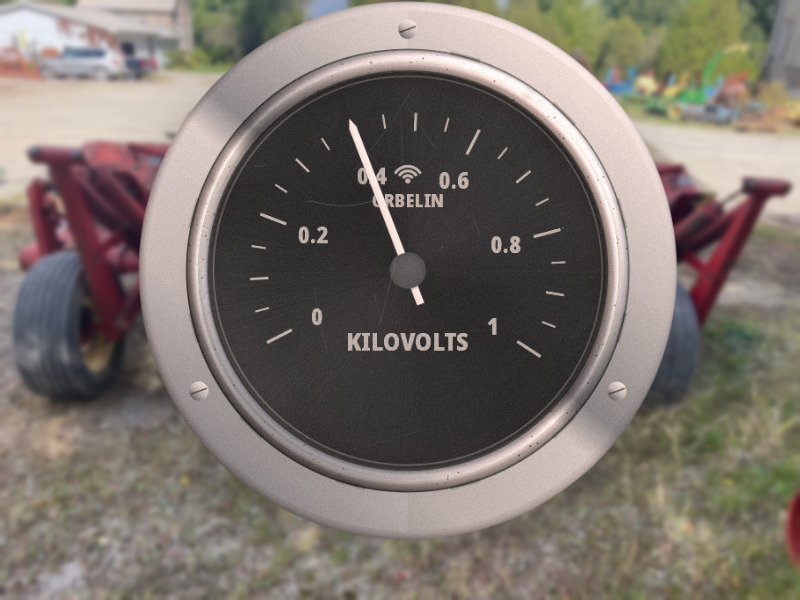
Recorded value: 0.4 (kV)
